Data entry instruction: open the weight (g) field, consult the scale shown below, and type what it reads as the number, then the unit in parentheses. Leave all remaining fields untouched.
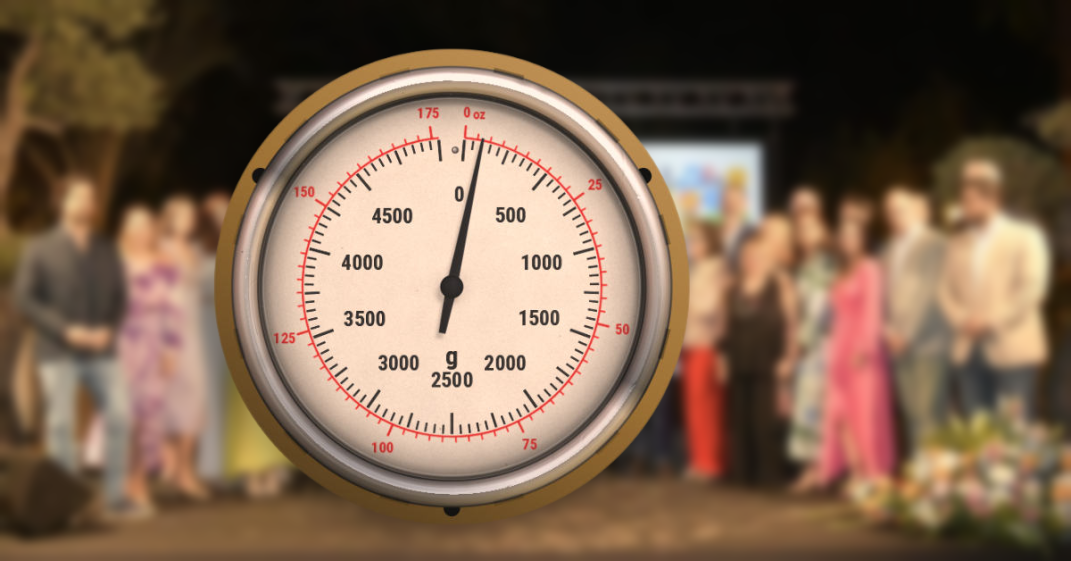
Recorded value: 100 (g)
